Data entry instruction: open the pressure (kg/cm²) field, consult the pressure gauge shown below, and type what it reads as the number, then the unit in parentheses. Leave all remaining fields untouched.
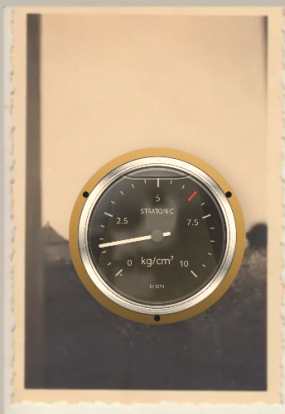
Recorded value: 1.25 (kg/cm²)
